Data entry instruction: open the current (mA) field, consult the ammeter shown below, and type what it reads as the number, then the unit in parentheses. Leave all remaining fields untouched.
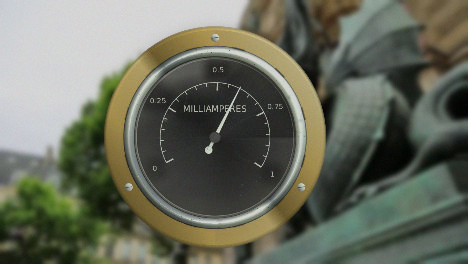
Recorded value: 0.6 (mA)
